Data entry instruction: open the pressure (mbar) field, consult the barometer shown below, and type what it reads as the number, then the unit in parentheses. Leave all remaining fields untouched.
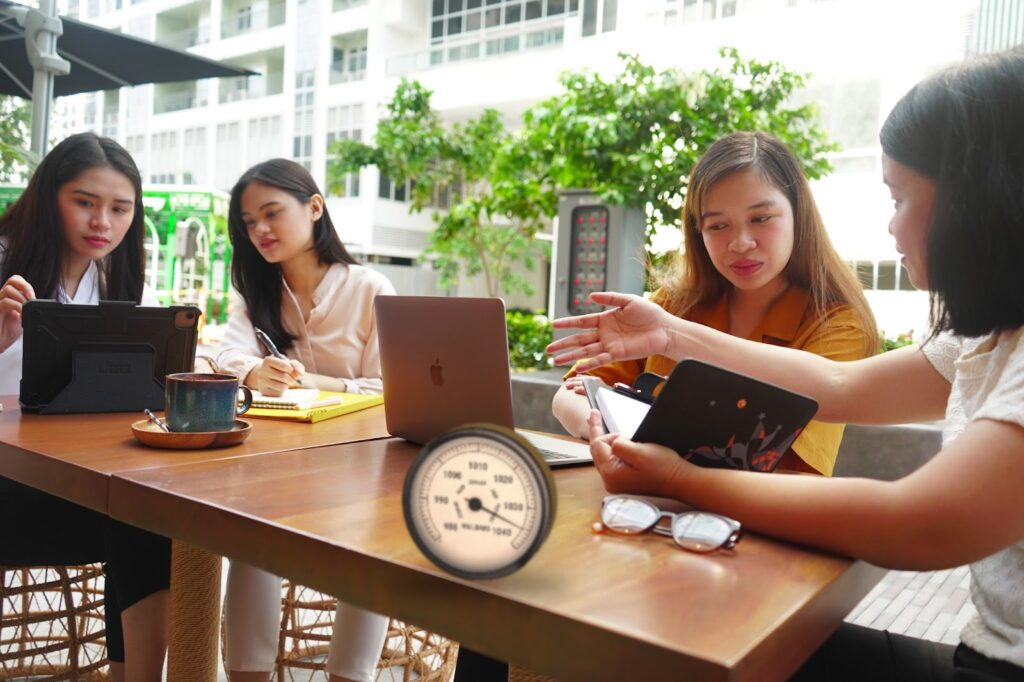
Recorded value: 1035 (mbar)
